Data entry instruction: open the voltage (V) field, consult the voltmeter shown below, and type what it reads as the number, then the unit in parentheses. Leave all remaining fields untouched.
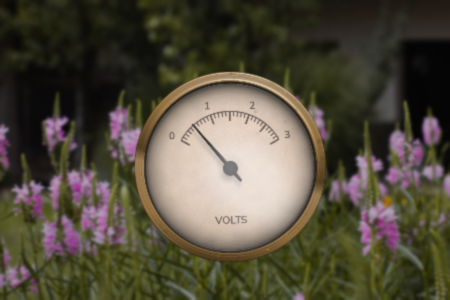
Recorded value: 0.5 (V)
